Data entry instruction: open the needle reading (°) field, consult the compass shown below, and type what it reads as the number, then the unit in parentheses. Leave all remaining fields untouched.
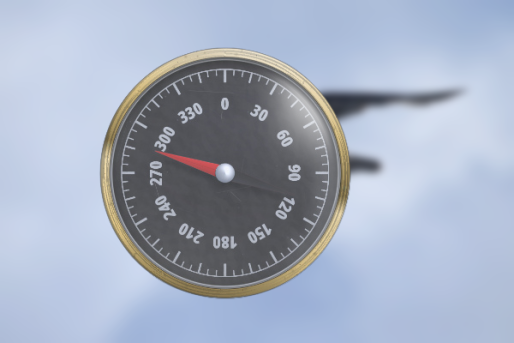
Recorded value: 287.5 (°)
